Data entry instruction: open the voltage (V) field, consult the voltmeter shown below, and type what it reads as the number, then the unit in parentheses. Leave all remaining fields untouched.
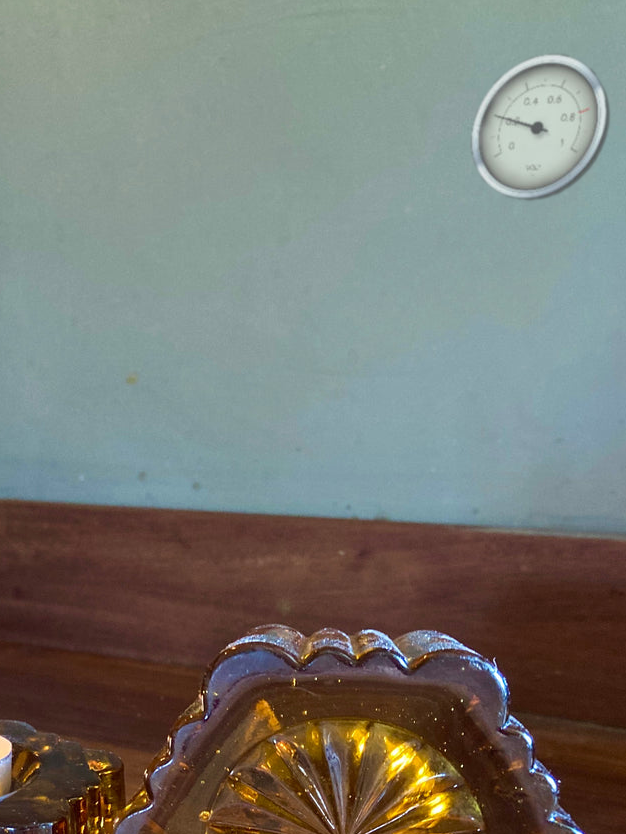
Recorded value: 0.2 (V)
